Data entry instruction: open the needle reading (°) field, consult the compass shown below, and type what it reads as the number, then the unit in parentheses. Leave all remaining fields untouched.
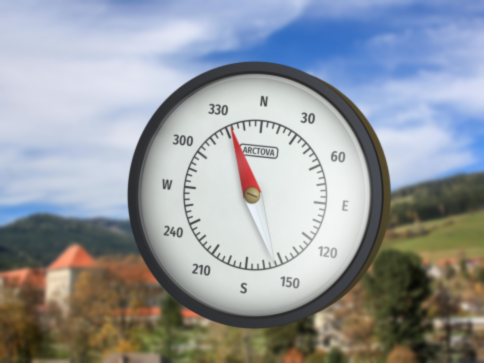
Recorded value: 335 (°)
